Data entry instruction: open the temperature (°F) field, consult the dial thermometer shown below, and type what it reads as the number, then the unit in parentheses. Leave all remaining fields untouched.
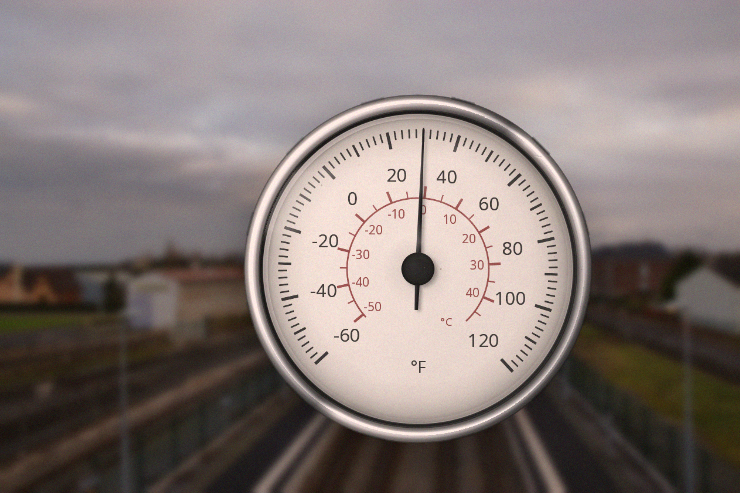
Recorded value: 30 (°F)
